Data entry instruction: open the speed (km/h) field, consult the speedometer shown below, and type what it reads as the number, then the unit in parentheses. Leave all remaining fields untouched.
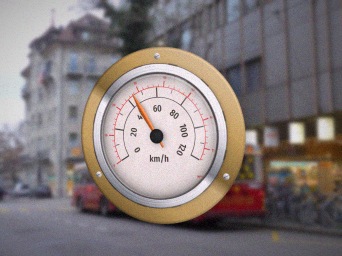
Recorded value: 45 (km/h)
